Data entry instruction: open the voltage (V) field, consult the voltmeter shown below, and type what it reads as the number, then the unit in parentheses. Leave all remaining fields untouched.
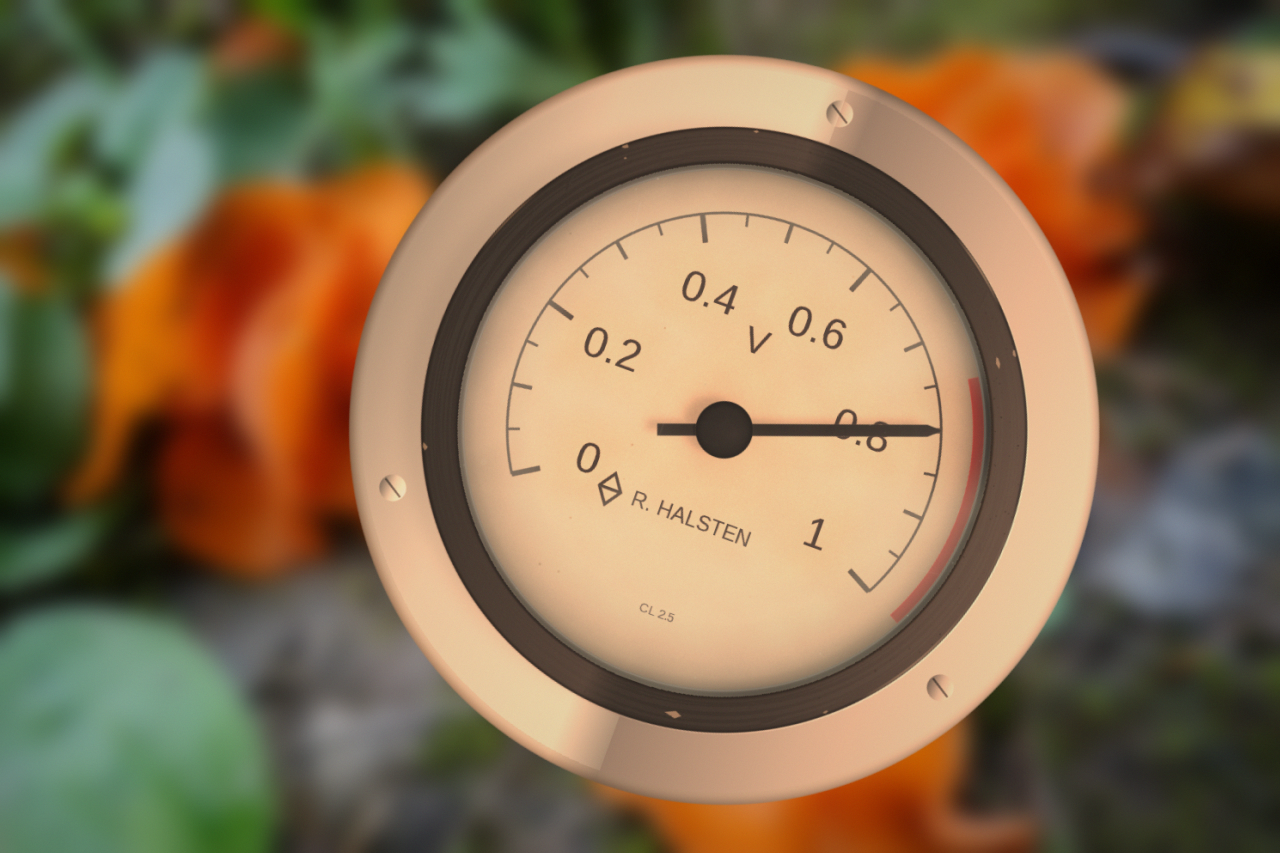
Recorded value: 0.8 (V)
